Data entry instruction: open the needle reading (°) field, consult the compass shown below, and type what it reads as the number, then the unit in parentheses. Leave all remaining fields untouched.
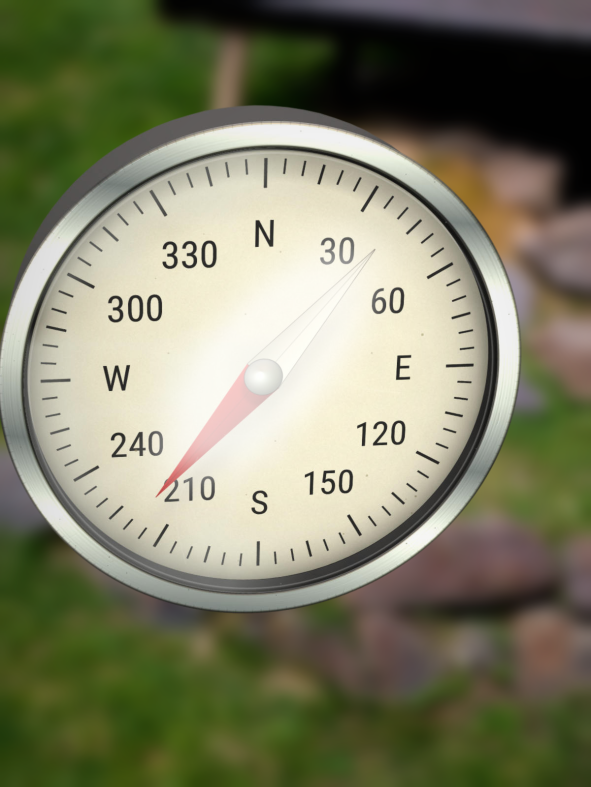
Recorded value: 220 (°)
